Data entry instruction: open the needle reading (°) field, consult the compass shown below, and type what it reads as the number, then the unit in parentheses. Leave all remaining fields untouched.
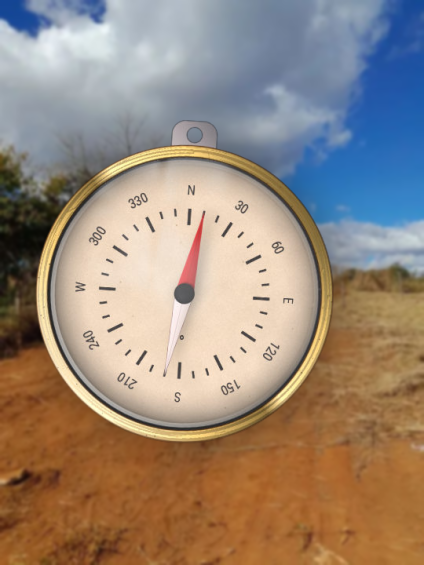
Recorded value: 10 (°)
